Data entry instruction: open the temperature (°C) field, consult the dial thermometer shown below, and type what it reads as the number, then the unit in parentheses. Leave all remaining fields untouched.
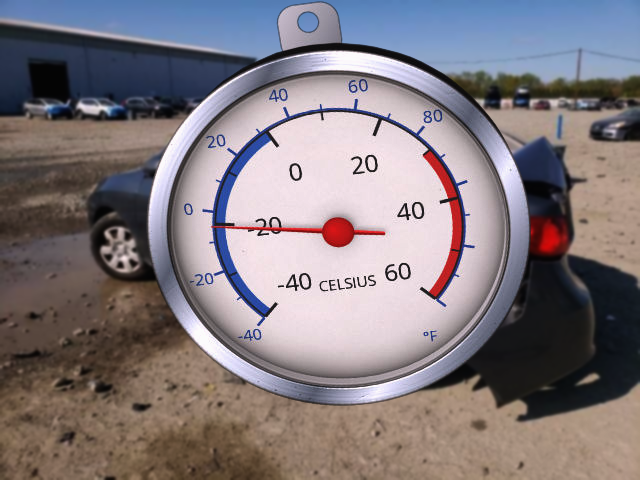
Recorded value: -20 (°C)
